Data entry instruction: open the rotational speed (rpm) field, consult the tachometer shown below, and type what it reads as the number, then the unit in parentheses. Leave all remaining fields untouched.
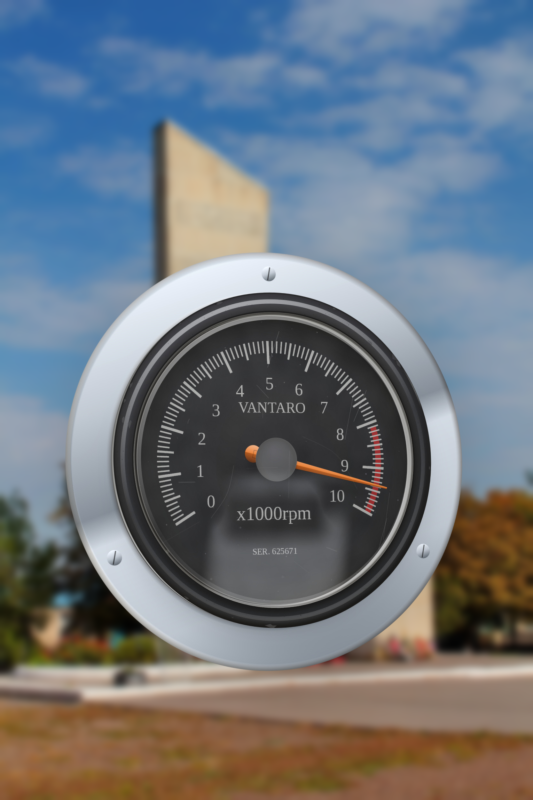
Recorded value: 9400 (rpm)
